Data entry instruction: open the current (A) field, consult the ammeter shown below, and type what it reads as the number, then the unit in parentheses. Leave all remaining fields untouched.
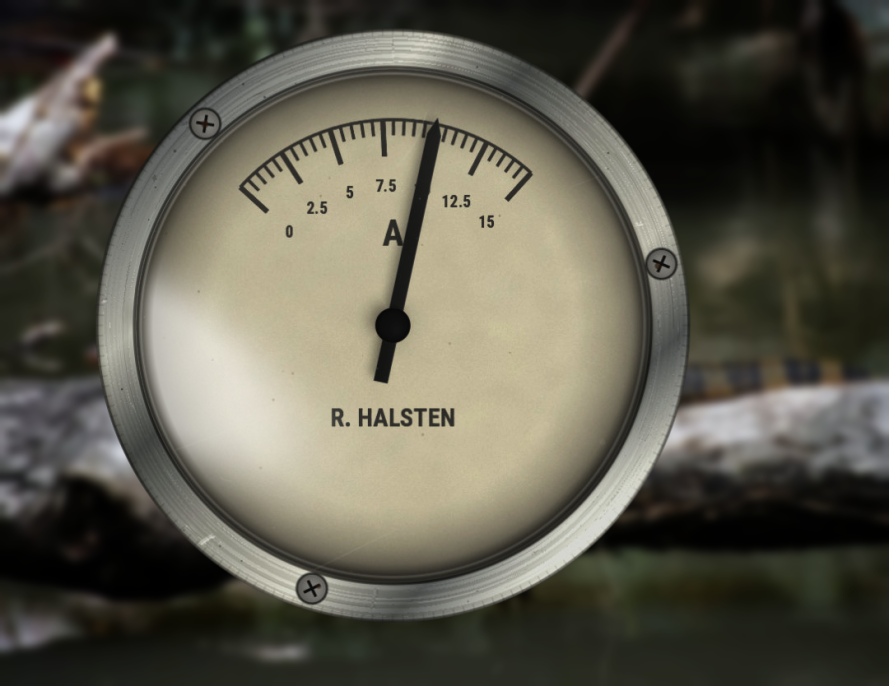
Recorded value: 10 (A)
